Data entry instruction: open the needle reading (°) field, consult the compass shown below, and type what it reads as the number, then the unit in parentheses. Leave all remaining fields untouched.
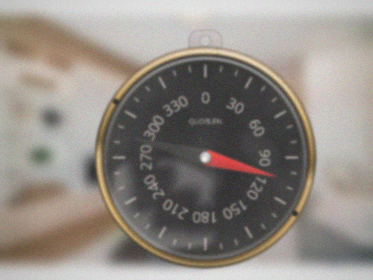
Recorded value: 105 (°)
